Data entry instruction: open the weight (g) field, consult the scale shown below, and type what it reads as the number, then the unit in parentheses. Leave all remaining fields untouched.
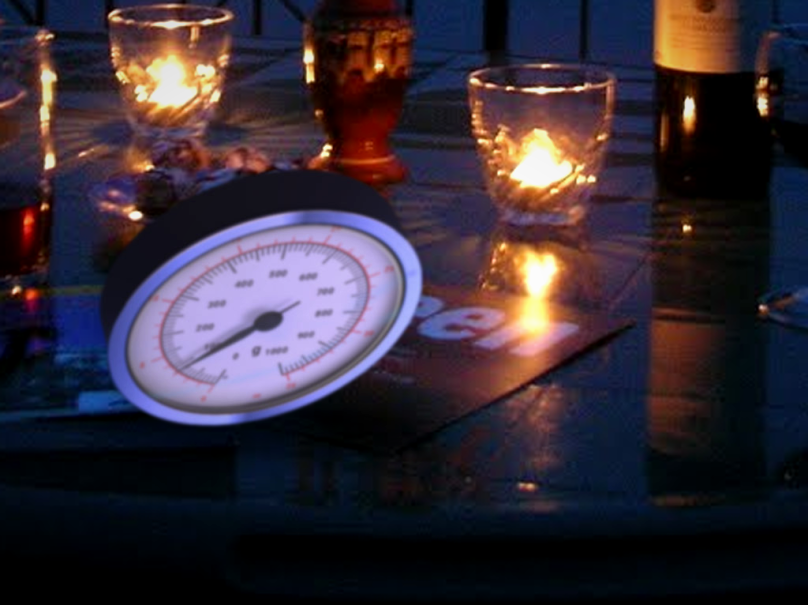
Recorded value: 100 (g)
